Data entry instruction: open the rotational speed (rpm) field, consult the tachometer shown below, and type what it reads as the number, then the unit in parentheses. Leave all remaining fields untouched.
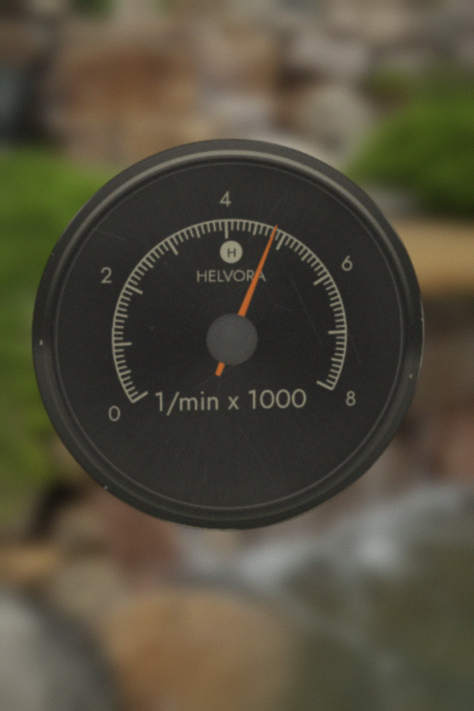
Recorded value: 4800 (rpm)
